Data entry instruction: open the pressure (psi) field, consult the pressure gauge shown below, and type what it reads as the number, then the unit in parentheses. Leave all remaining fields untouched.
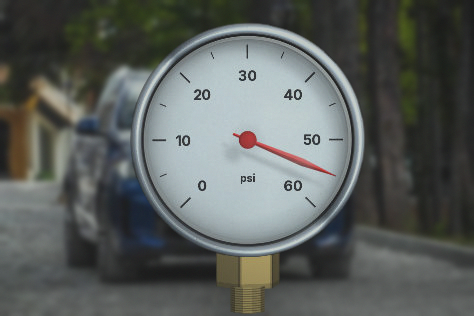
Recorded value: 55 (psi)
